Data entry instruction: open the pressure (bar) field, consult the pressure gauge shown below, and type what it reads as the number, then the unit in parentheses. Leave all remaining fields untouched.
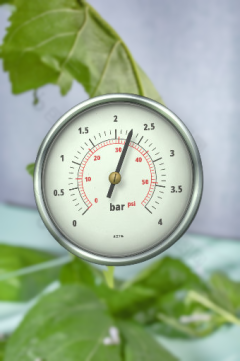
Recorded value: 2.3 (bar)
